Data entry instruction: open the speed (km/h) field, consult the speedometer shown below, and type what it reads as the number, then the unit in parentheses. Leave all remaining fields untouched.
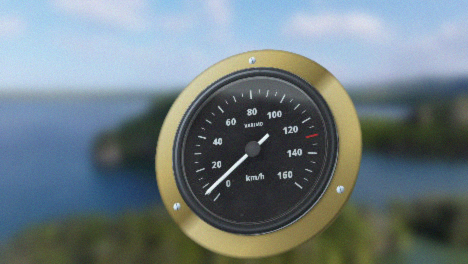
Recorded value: 5 (km/h)
